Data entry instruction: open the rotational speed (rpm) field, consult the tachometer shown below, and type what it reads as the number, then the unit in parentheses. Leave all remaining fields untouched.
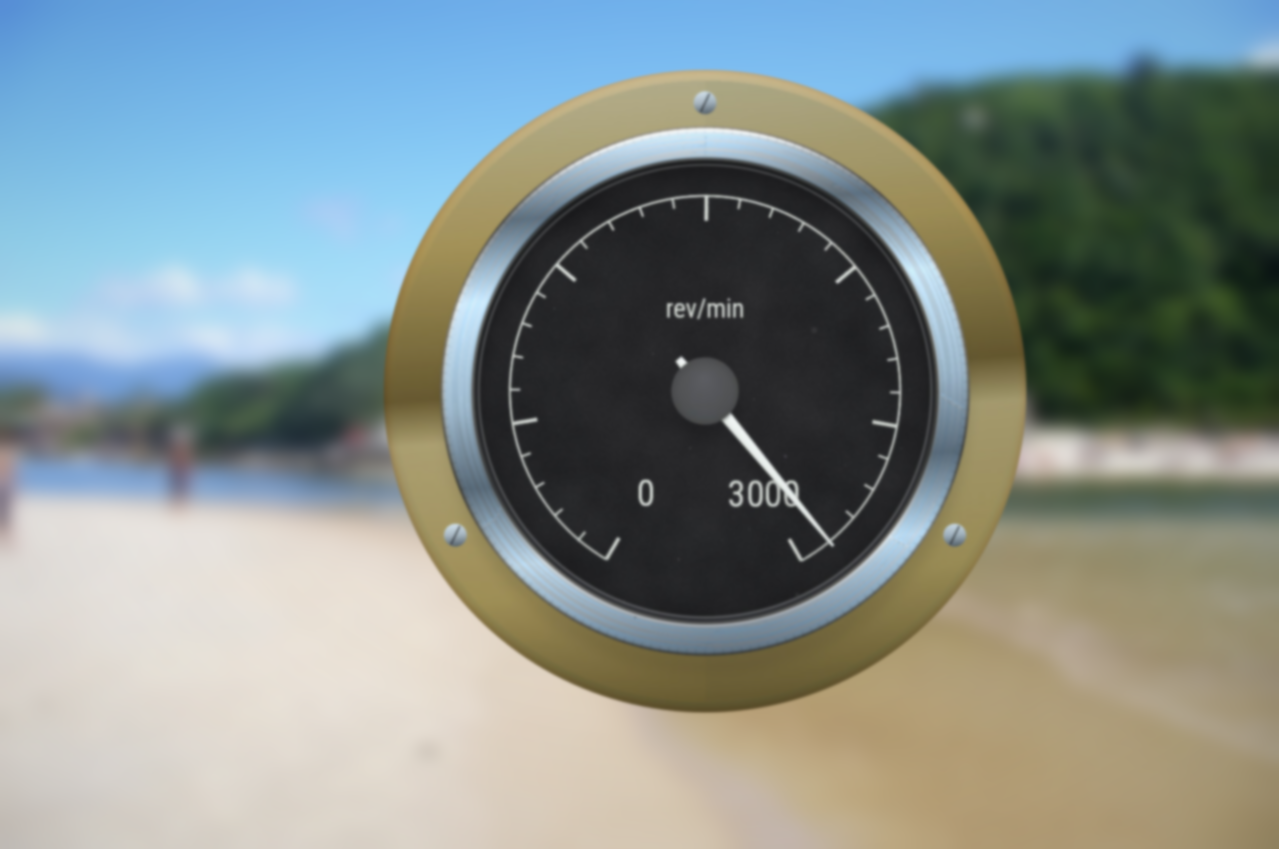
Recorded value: 2900 (rpm)
